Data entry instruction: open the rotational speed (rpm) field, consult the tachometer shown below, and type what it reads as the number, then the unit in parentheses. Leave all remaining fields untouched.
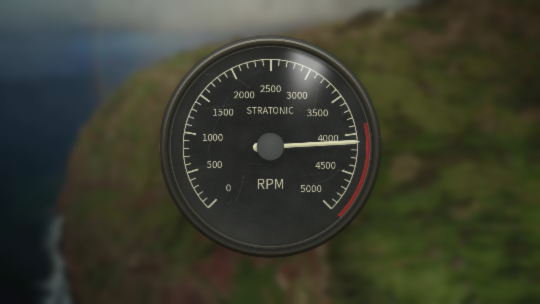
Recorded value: 4100 (rpm)
